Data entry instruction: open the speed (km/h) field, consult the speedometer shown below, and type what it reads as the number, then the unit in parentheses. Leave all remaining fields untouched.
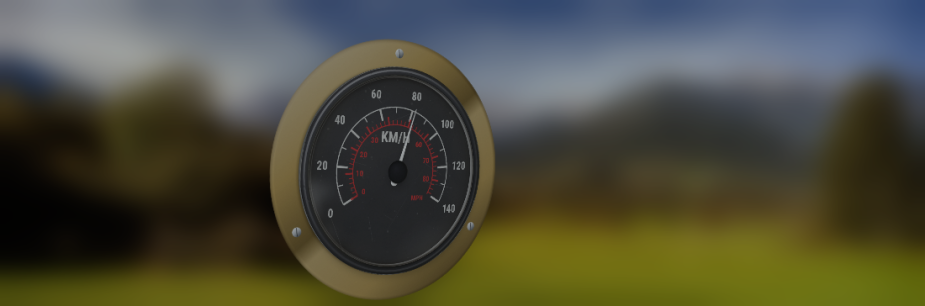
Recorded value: 80 (km/h)
